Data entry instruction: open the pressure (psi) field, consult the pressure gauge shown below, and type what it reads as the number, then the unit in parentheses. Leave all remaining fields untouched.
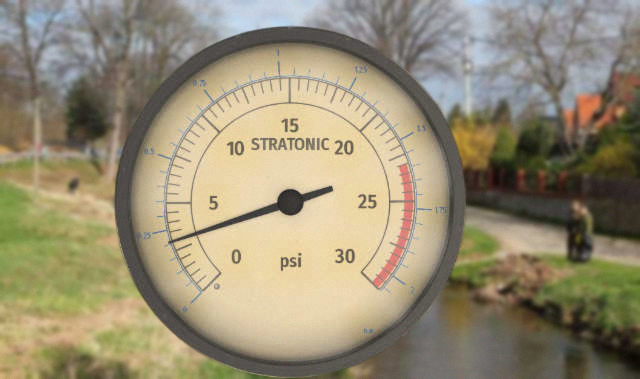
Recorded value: 3 (psi)
